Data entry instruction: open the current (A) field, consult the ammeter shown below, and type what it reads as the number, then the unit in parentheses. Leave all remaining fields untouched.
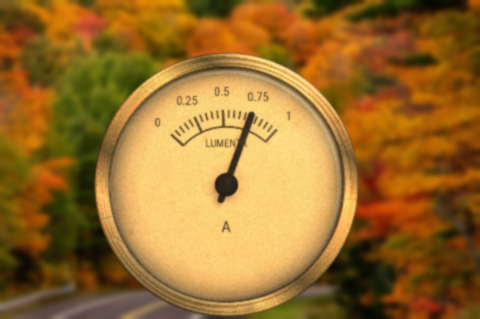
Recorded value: 0.75 (A)
